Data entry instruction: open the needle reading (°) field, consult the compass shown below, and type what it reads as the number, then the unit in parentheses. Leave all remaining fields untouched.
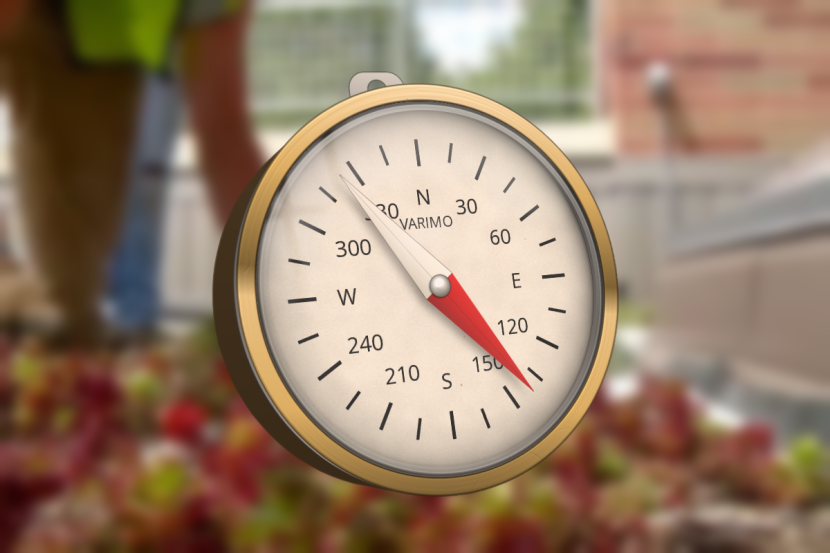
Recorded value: 142.5 (°)
